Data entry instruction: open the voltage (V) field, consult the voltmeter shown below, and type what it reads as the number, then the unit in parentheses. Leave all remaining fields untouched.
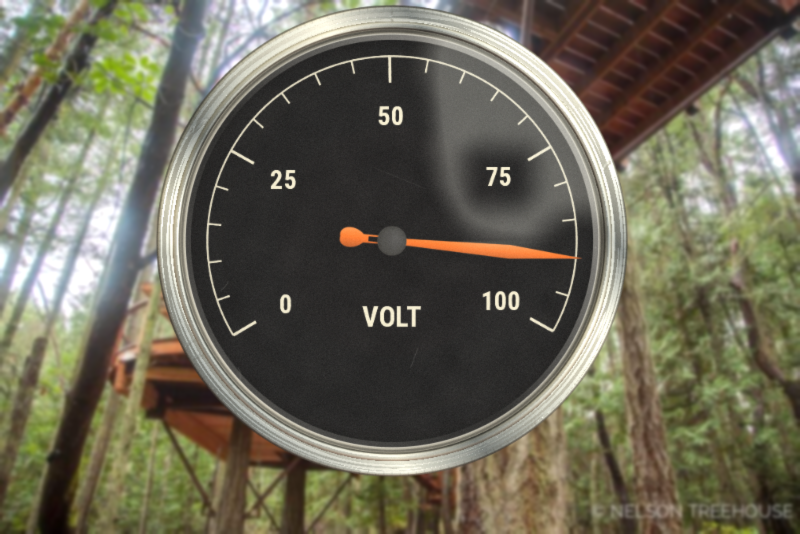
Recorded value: 90 (V)
